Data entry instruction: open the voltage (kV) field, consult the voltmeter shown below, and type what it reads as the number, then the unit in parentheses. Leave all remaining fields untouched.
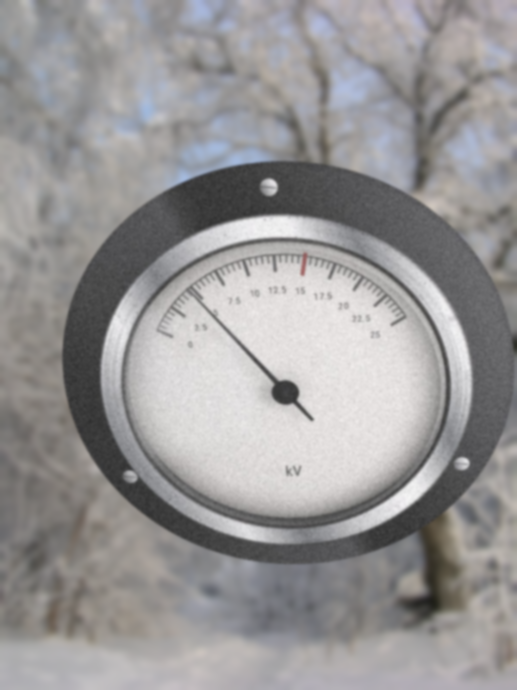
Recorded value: 5 (kV)
